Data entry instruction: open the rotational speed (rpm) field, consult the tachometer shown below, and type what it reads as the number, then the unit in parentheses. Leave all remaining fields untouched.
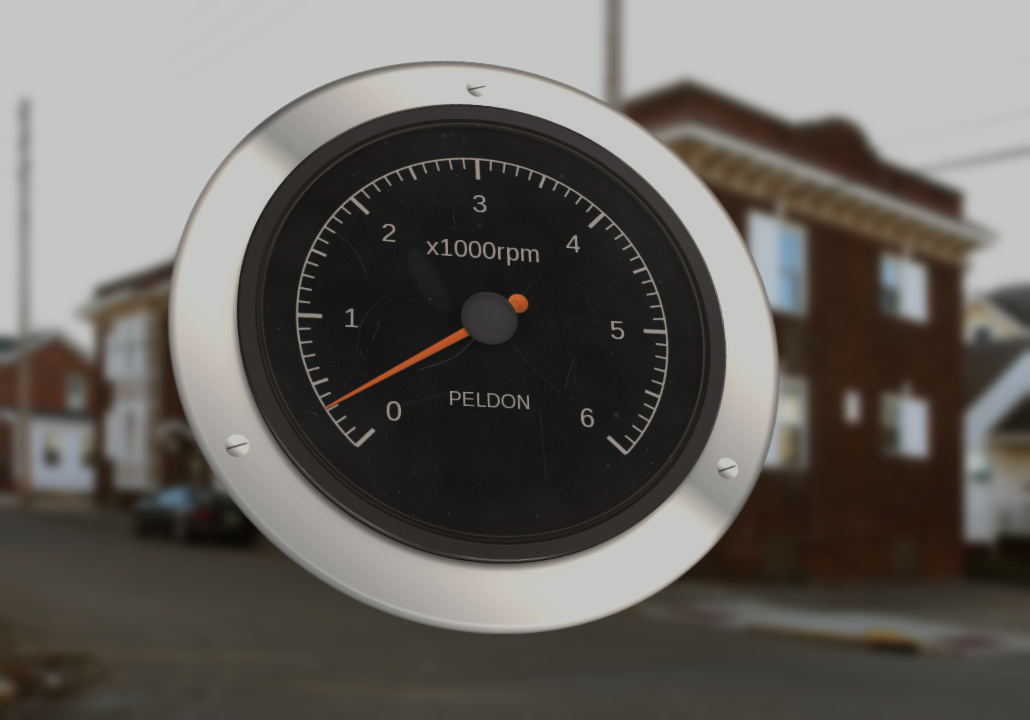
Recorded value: 300 (rpm)
